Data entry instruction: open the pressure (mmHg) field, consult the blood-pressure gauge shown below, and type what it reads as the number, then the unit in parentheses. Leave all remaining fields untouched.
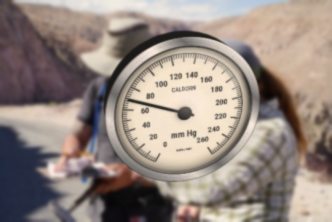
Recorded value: 70 (mmHg)
